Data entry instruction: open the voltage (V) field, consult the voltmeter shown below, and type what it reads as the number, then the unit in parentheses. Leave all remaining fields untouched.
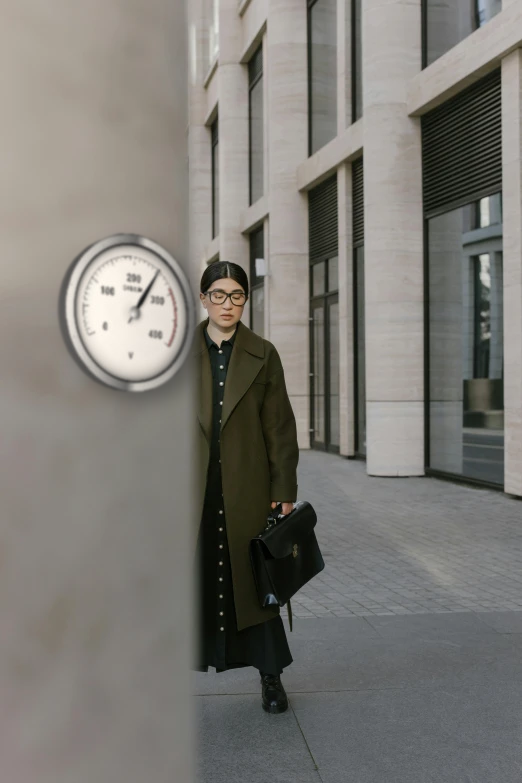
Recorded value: 250 (V)
